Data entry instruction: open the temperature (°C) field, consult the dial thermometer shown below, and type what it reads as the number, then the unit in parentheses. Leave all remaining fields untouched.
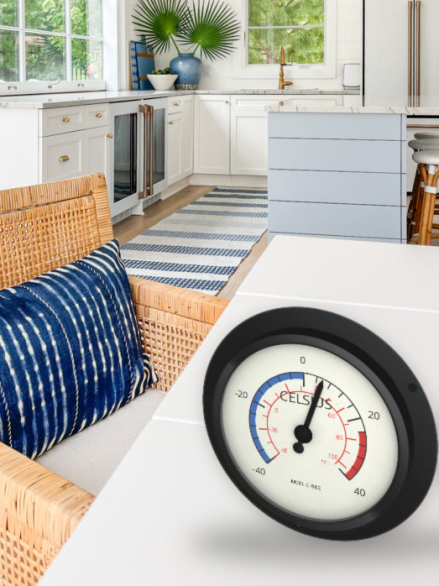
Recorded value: 6 (°C)
